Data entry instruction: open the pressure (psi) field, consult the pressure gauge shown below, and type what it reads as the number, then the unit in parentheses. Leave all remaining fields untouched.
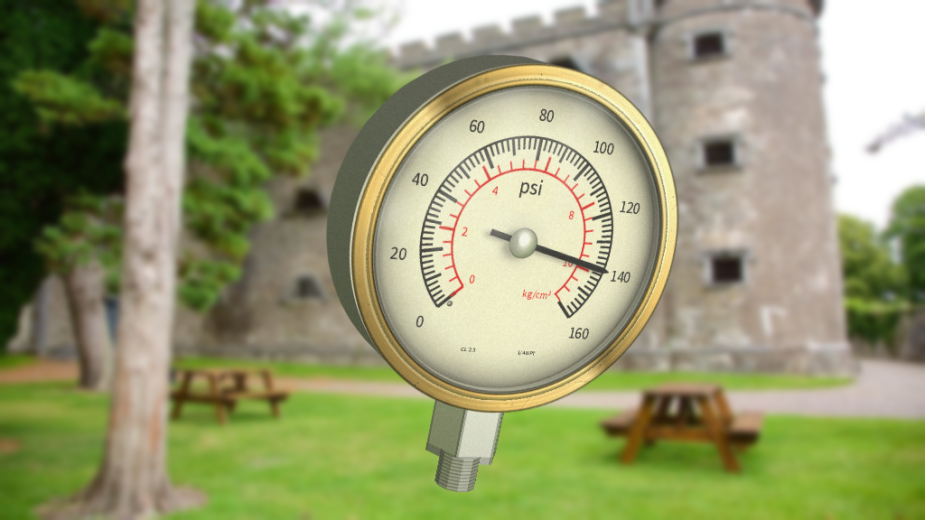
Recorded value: 140 (psi)
